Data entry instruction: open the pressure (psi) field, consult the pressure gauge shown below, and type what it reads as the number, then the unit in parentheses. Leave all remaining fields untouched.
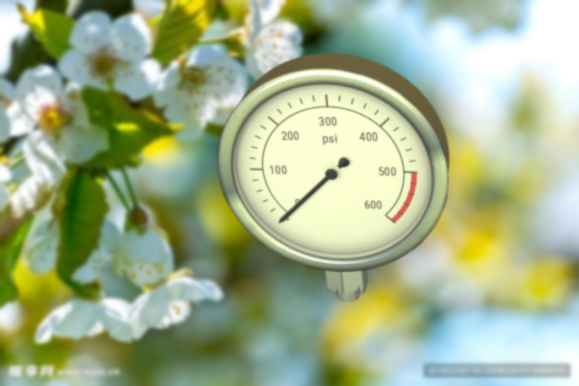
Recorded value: 0 (psi)
